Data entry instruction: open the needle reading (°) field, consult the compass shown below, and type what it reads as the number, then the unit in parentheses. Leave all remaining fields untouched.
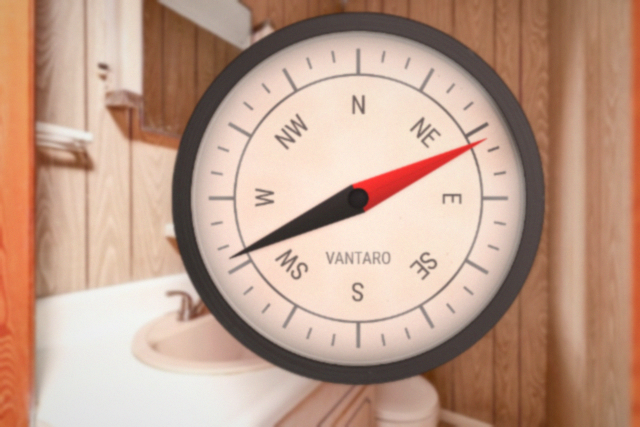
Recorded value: 65 (°)
